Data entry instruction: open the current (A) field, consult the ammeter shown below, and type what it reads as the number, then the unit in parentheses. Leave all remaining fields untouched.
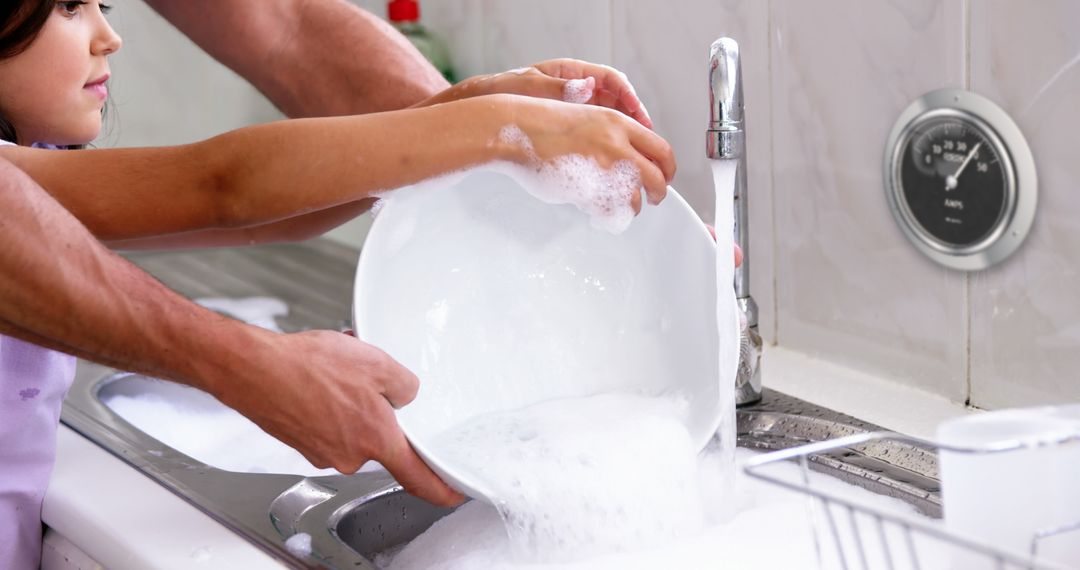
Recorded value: 40 (A)
